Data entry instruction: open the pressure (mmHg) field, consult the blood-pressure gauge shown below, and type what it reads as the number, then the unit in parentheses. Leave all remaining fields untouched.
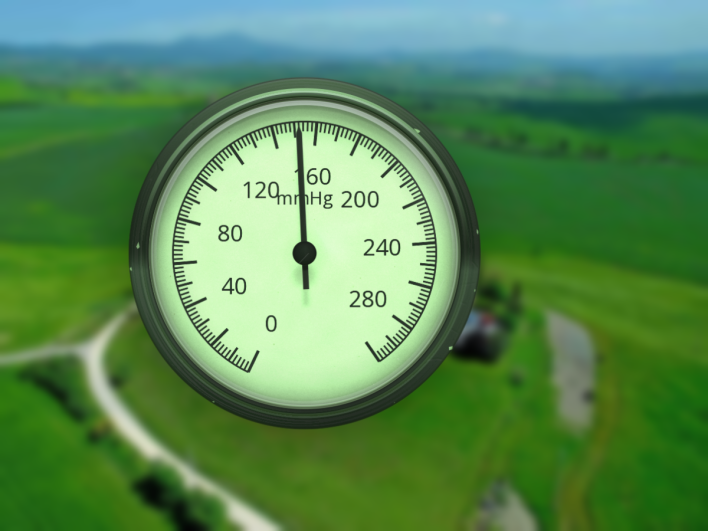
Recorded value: 152 (mmHg)
